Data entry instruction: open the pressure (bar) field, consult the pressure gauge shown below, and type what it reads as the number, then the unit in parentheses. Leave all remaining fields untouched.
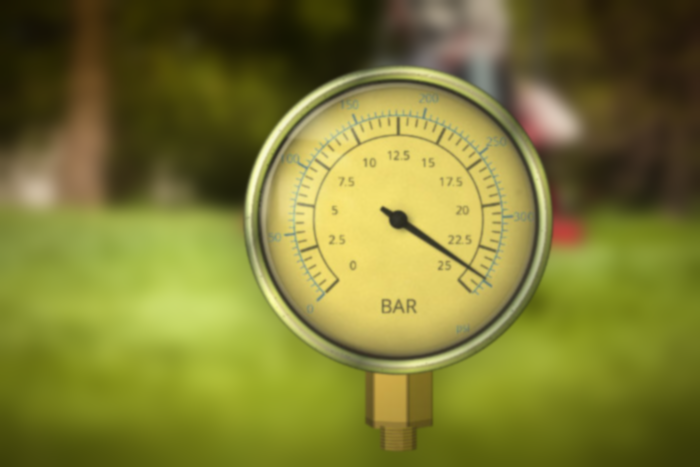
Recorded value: 24 (bar)
